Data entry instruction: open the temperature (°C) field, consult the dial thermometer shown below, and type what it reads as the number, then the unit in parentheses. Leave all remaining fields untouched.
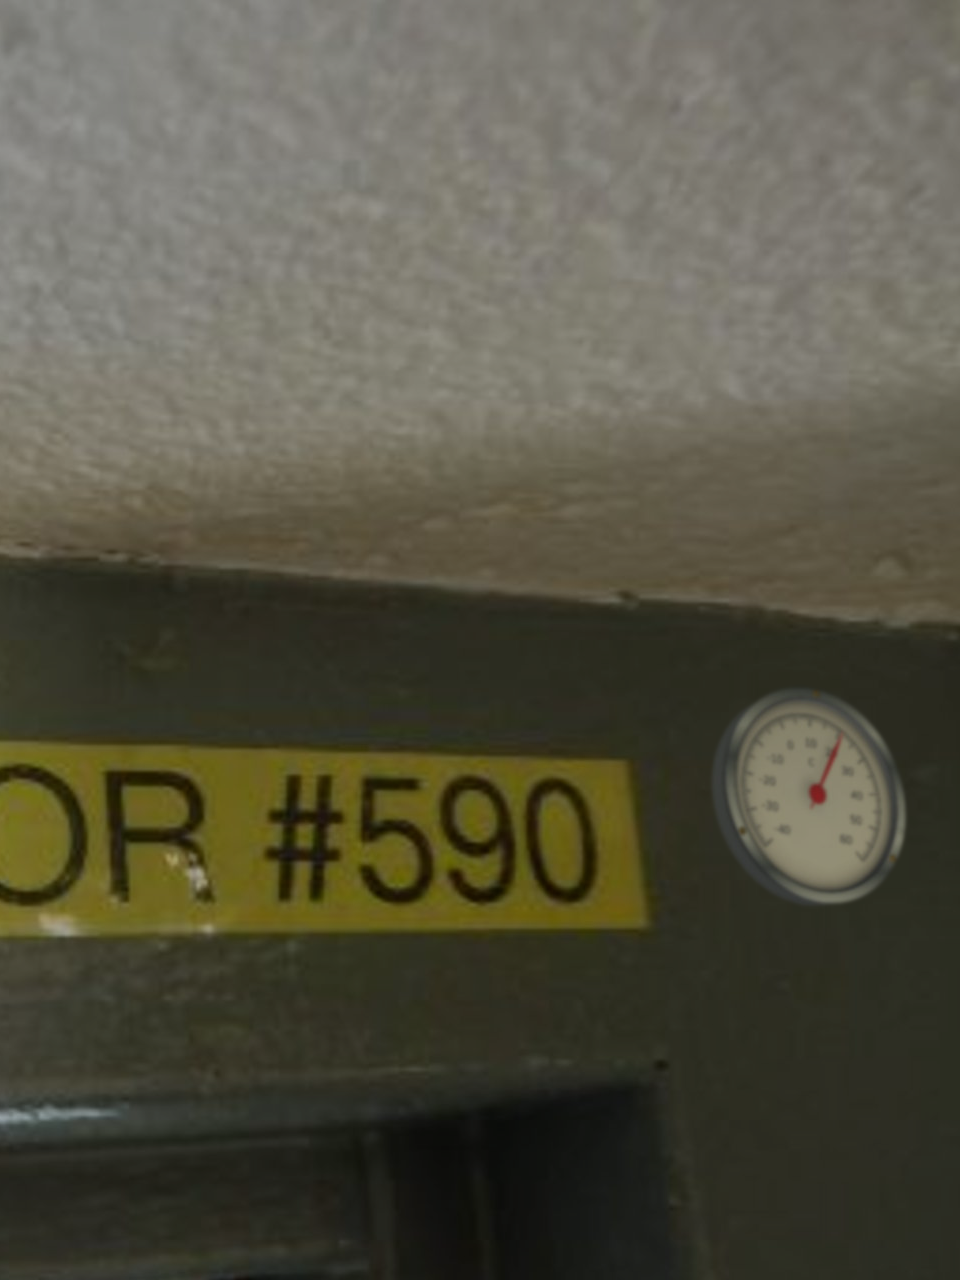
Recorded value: 20 (°C)
